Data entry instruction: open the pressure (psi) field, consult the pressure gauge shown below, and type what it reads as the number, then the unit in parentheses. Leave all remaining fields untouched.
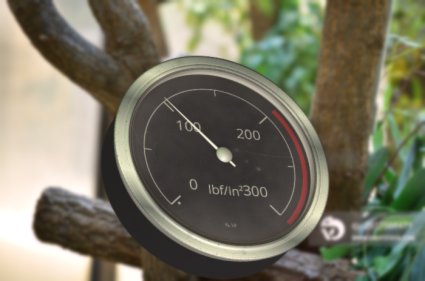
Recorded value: 100 (psi)
